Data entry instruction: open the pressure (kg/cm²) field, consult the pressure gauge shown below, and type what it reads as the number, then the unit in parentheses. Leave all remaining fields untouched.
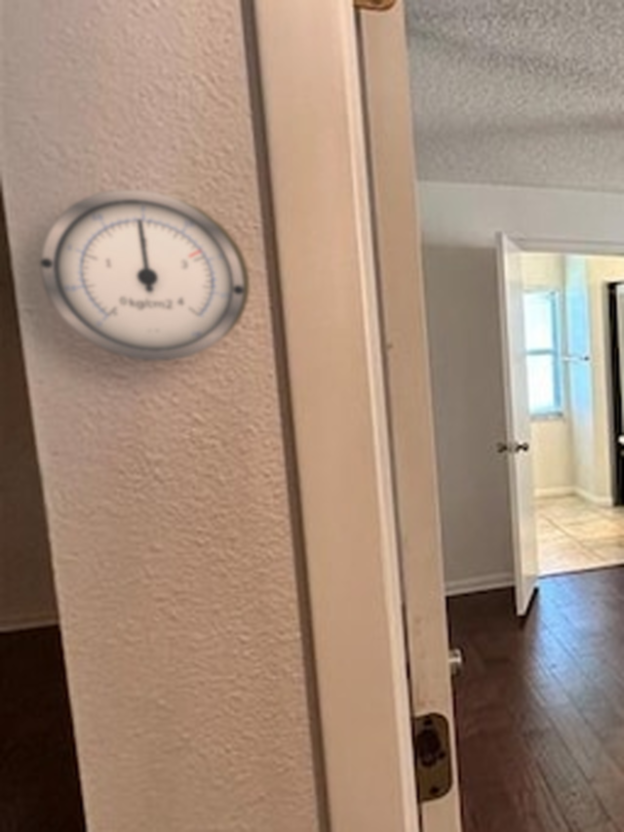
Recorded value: 2 (kg/cm²)
